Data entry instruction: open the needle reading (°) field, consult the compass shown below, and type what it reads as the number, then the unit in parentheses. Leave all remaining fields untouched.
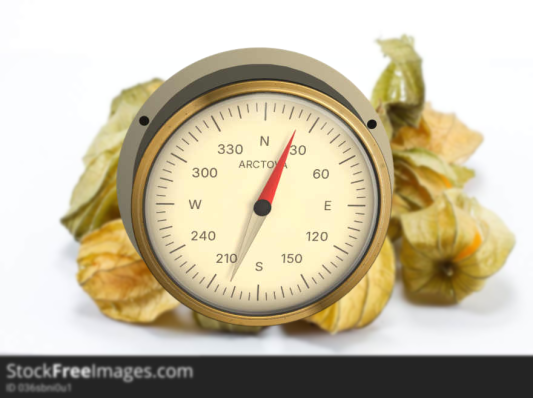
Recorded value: 20 (°)
